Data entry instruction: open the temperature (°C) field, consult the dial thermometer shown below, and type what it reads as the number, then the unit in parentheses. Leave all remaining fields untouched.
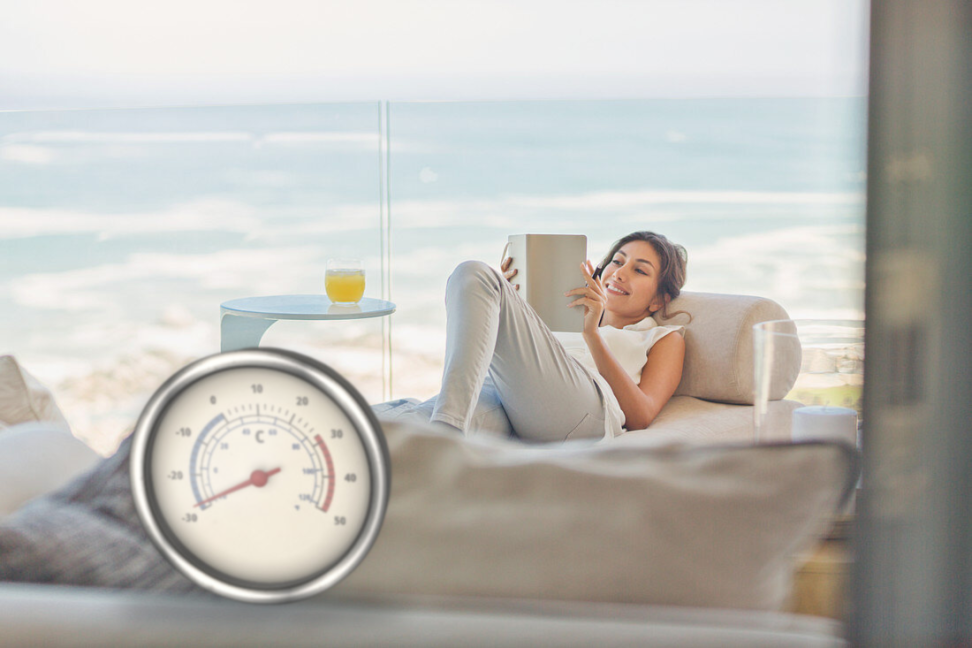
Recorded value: -28 (°C)
